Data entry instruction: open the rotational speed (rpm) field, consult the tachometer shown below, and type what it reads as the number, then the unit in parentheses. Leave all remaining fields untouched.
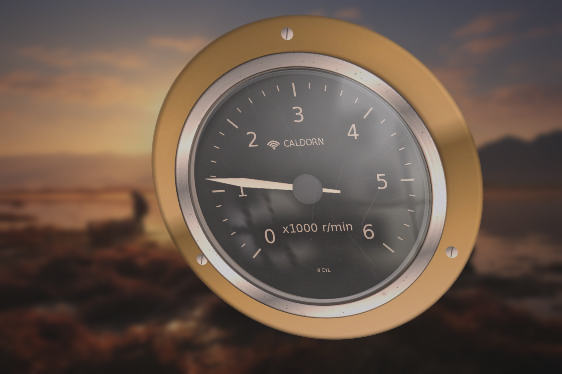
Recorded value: 1200 (rpm)
